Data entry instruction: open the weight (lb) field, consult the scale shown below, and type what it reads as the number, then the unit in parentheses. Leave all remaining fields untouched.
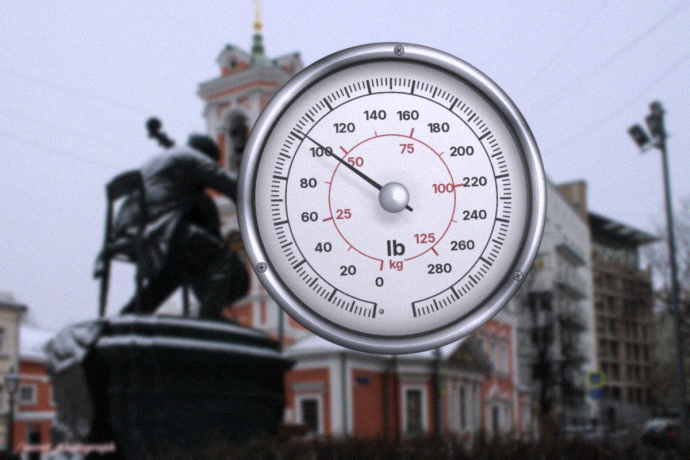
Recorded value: 102 (lb)
